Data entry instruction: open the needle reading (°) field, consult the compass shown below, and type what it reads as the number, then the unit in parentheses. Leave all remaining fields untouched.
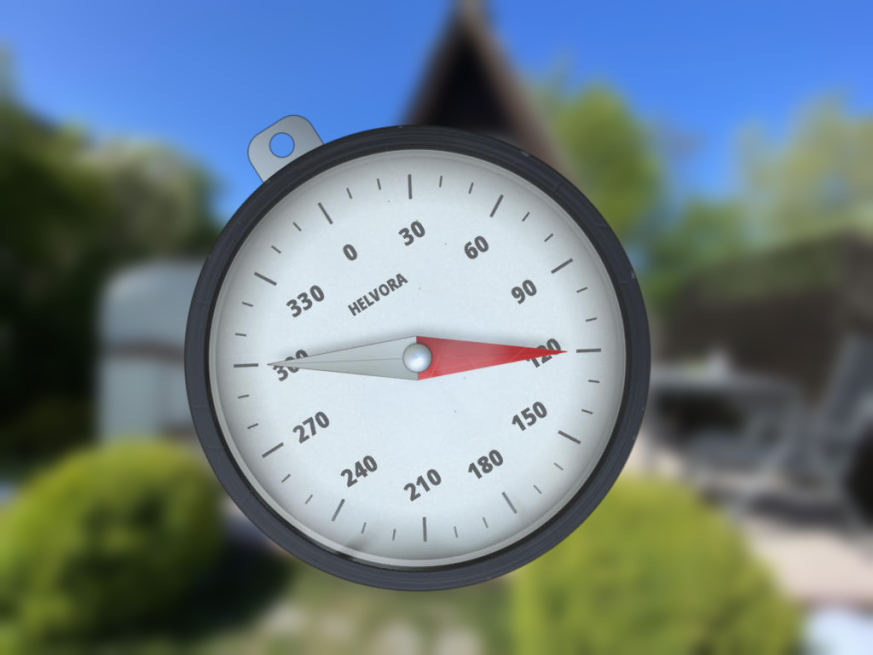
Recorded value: 120 (°)
